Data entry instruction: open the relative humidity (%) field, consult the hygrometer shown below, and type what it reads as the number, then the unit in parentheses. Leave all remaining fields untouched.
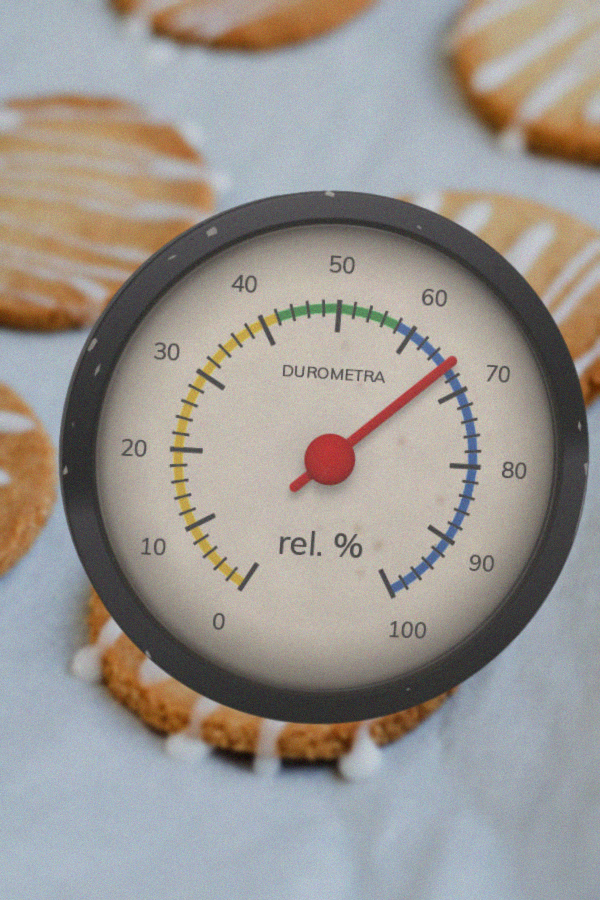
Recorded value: 66 (%)
